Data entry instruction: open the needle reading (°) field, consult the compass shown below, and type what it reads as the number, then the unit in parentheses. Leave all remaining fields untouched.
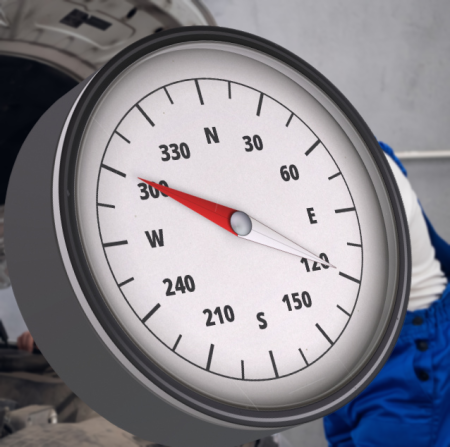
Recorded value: 300 (°)
